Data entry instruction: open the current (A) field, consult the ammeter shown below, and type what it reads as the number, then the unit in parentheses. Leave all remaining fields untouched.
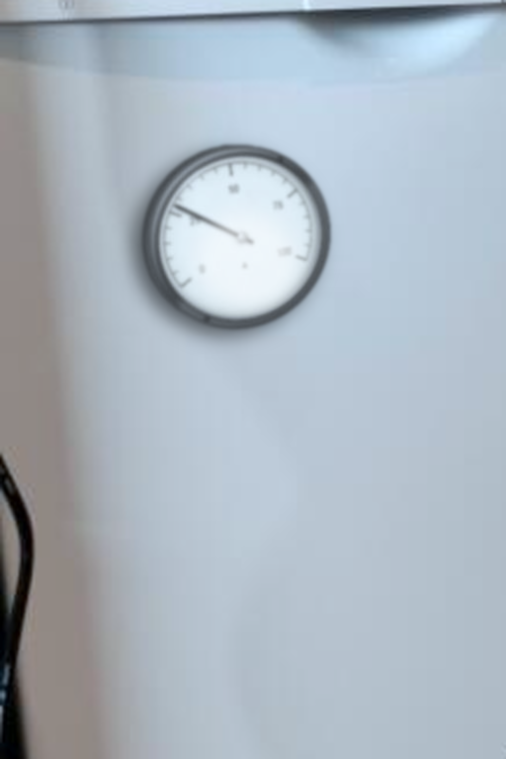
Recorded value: 27.5 (A)
